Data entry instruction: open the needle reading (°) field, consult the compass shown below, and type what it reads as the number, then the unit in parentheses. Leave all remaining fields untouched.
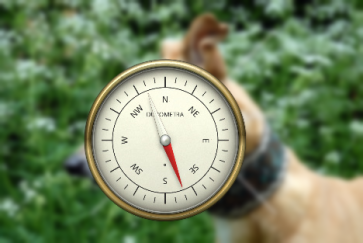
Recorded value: 160 (°)
